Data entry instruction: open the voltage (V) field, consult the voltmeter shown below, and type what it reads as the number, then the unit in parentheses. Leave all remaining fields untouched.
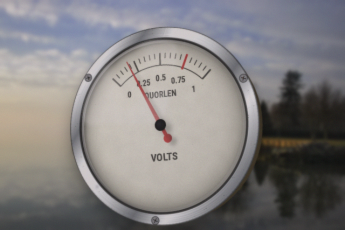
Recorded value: 0.2 (V)
